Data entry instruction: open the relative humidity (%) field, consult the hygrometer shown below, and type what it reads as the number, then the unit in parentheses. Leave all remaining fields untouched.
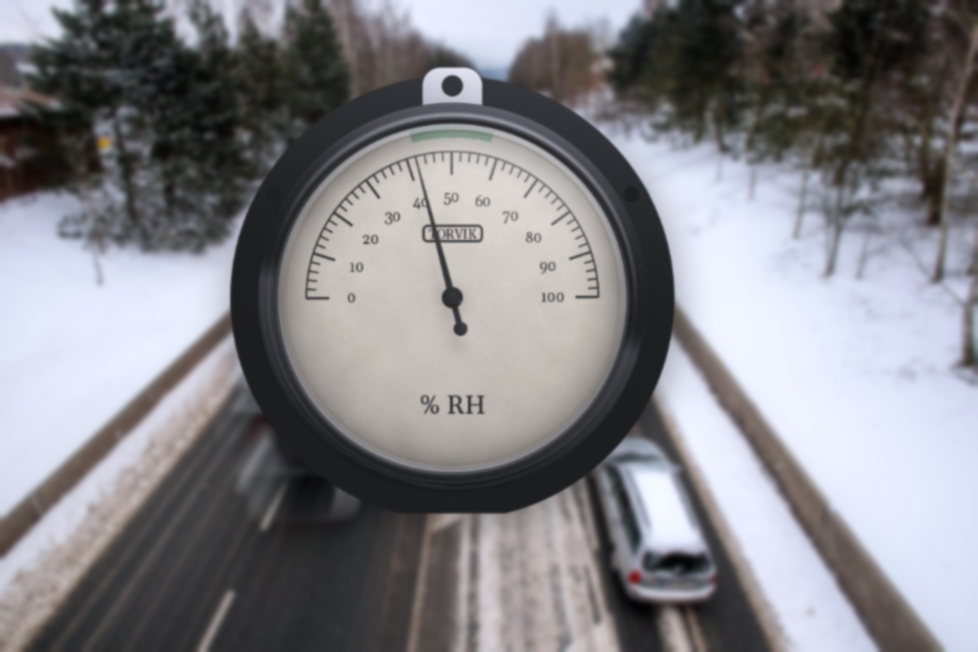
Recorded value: 42 (%)
